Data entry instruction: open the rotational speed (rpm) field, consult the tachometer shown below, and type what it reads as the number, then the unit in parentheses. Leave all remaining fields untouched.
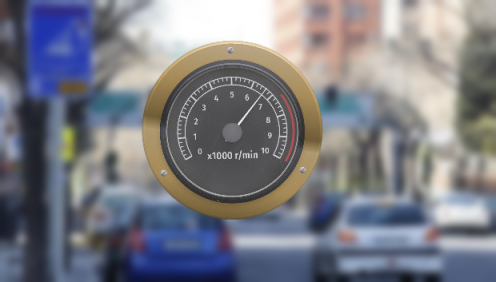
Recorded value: 6600 (rpm)
